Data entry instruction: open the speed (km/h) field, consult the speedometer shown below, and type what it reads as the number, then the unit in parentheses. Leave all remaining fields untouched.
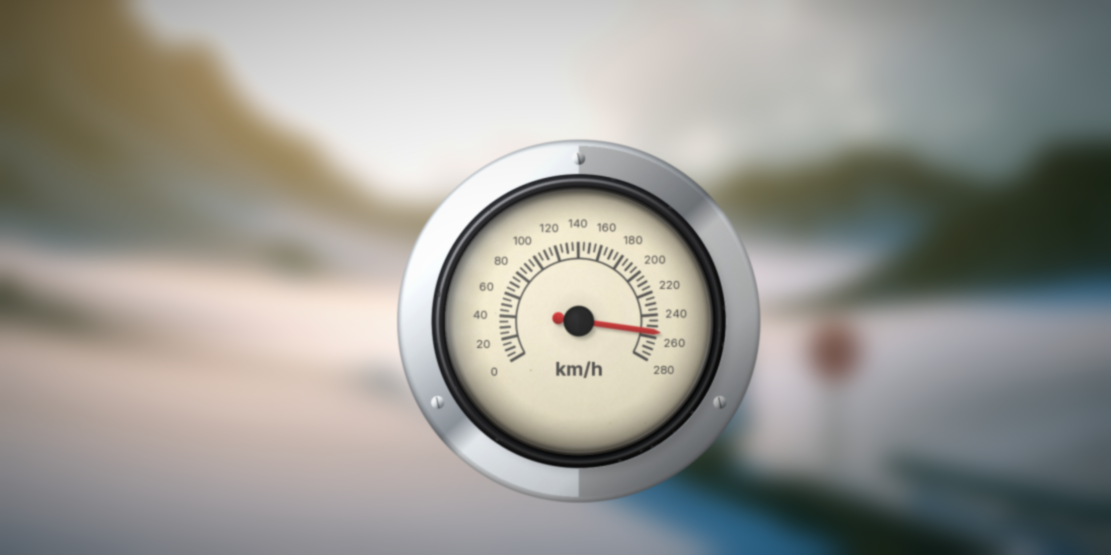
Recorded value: 255 (km/h)
